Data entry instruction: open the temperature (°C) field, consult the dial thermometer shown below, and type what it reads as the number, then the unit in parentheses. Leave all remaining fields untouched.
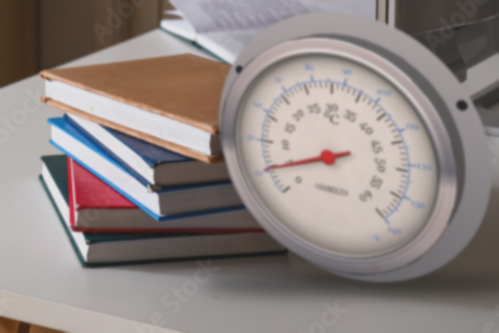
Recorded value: 5 (°C)
